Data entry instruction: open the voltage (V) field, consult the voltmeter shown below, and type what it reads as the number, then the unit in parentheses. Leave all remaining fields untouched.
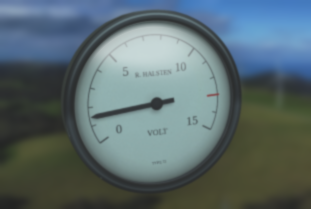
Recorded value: 1.5 (V)
